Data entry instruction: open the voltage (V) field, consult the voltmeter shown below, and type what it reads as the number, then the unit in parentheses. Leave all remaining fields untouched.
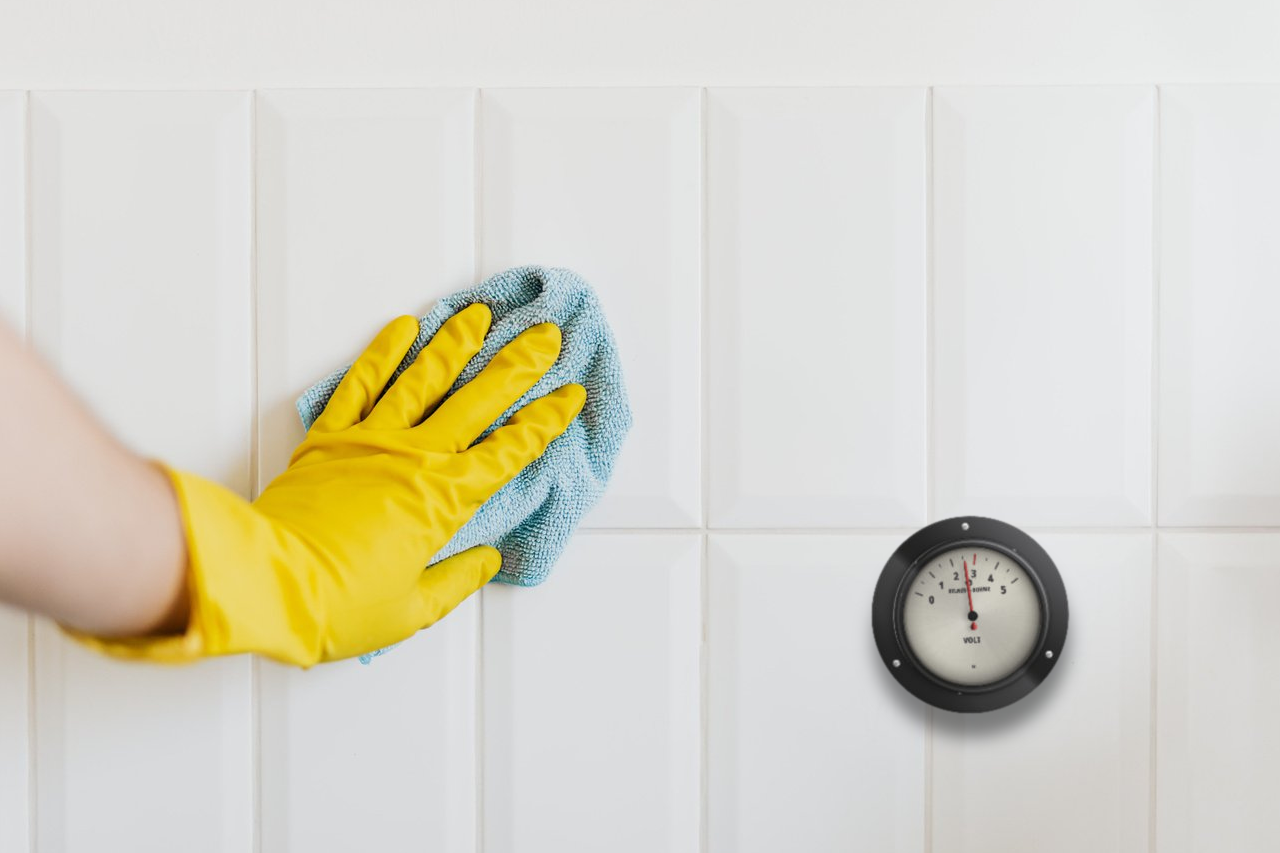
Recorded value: 2.5 (V)
